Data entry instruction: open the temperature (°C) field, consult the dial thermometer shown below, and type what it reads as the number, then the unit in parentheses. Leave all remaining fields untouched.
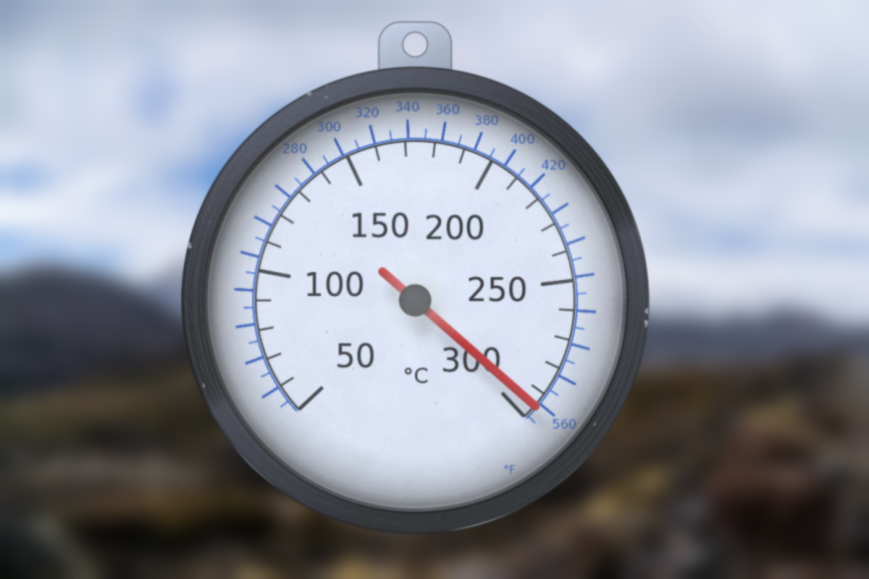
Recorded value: 295 (°C)
